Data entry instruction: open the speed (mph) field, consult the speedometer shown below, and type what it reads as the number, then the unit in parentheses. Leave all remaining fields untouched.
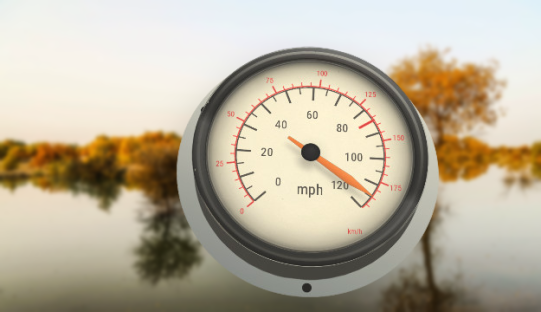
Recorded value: 115 (mph)
